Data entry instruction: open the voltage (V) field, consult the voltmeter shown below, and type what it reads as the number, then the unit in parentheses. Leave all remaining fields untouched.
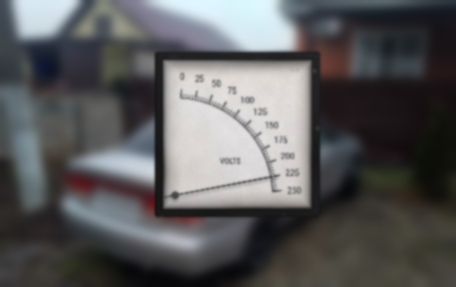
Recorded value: 225 (V)
